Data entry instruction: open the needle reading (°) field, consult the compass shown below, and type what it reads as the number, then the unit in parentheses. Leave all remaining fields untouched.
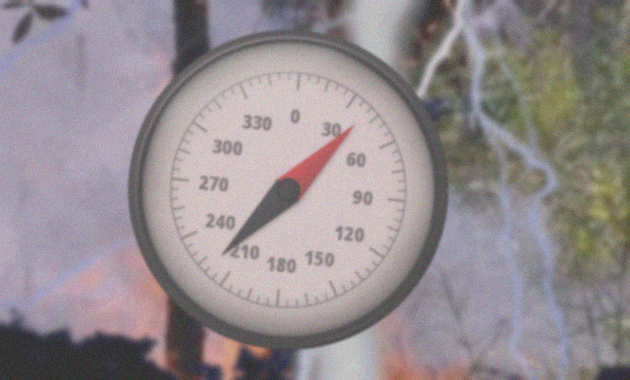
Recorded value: 40 (°)
